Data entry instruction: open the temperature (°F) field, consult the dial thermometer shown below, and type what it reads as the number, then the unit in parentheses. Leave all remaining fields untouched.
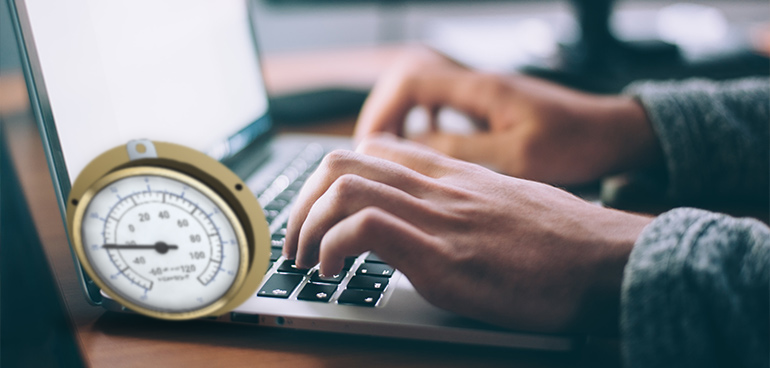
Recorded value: -20 (°F)
